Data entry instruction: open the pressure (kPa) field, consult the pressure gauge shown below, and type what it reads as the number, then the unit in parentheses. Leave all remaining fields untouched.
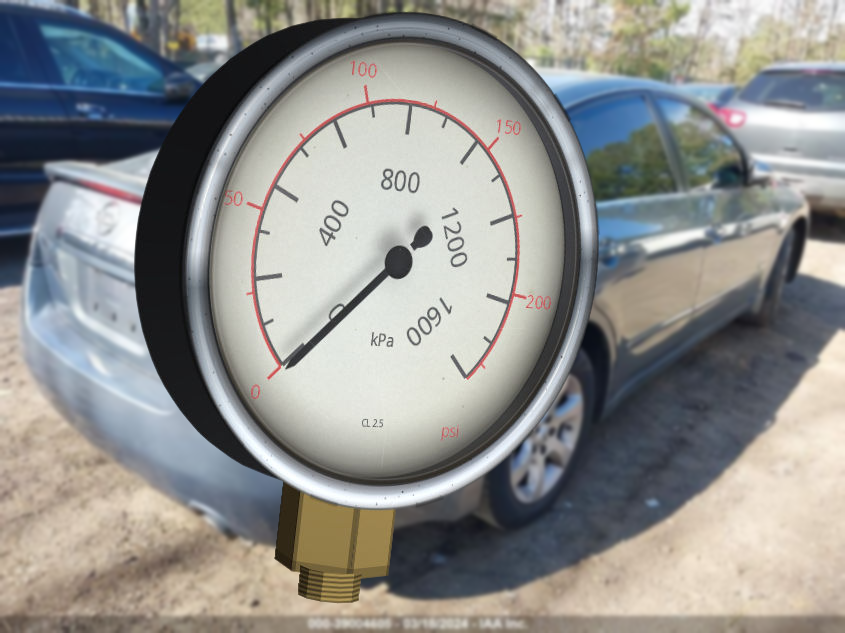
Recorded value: 0 (kPa)
